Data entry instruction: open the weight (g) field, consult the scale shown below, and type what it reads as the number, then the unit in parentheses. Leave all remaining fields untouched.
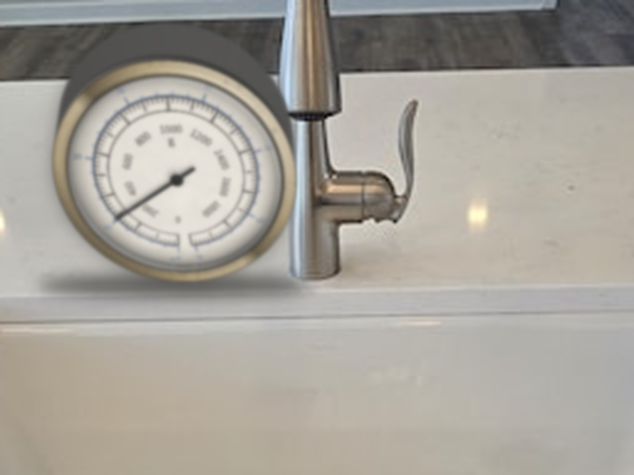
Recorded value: 300 (g)
